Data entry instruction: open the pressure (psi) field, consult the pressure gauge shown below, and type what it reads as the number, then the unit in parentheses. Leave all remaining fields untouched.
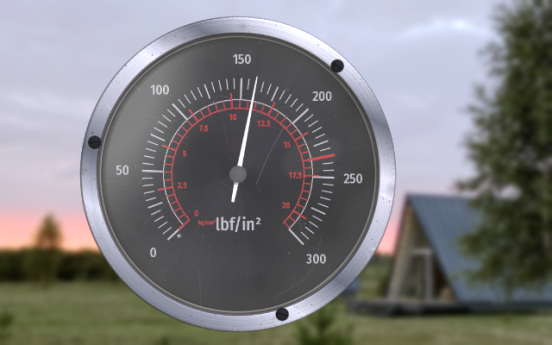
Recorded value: 160 (psi)
